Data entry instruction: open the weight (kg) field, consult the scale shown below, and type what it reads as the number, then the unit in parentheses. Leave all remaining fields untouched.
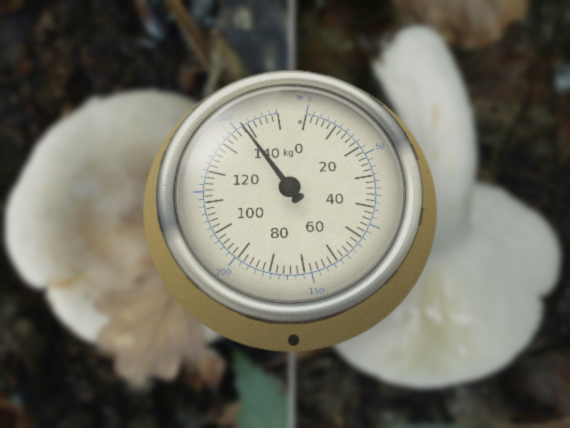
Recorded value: 138 (kg)
